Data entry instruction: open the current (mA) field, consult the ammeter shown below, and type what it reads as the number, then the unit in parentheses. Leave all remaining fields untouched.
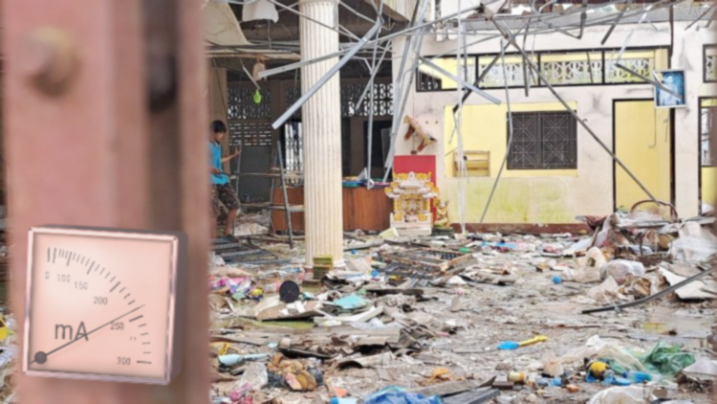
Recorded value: 240 (mA)
